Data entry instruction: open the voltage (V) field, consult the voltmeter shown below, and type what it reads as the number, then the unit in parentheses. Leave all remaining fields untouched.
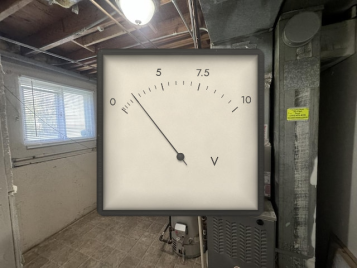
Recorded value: 2.5 (V)
